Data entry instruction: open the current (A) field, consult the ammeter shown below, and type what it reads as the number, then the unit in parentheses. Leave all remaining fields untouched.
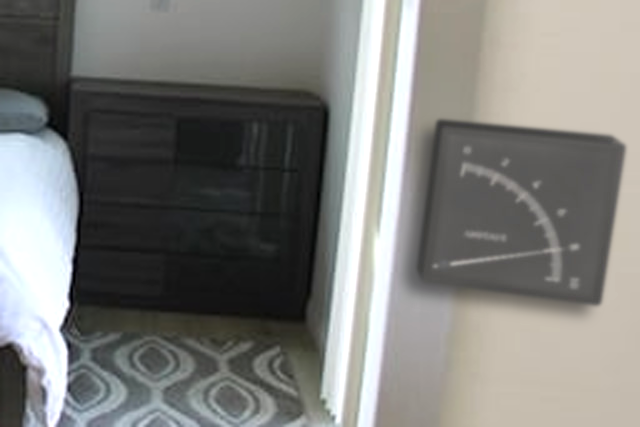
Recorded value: 8 (A)
